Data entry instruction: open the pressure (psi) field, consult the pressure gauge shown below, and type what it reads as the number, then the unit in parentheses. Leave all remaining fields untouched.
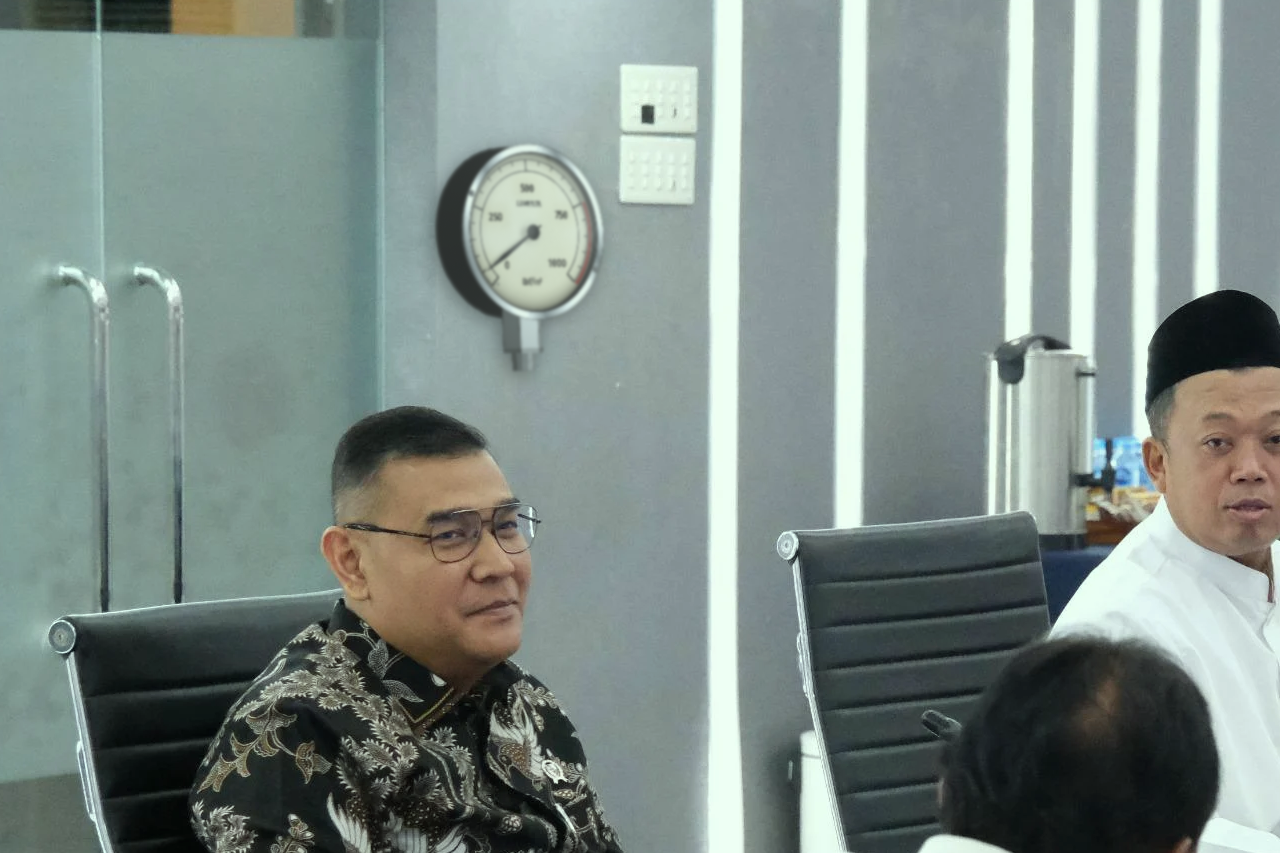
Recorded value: 50 (psi)
